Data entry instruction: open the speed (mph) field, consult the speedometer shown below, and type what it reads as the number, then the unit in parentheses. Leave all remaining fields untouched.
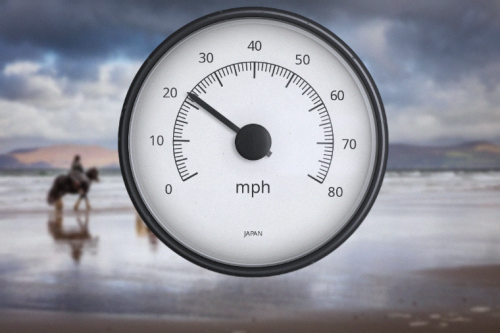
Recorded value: 22 (mph)
